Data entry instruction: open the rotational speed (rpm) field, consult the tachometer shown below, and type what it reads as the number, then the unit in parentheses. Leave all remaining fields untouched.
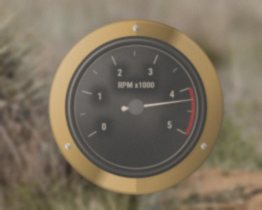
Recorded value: 4250 (rpm)
